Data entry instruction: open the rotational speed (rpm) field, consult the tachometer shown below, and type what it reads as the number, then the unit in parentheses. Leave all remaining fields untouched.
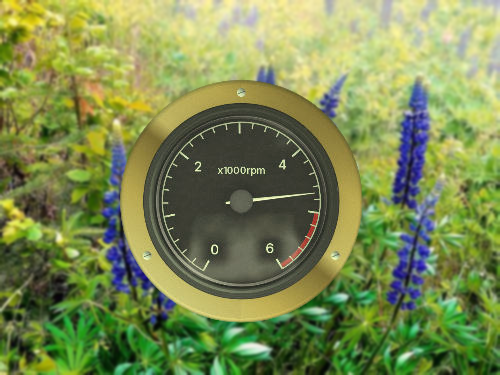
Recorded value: 4700 (rpm)
